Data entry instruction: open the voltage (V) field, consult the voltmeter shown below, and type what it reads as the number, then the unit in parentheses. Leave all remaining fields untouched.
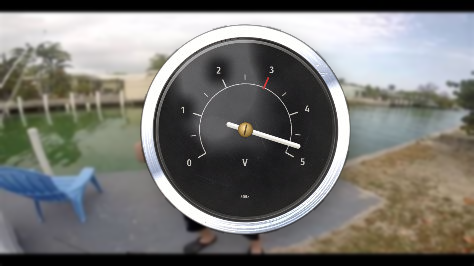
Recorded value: 4.75 (V)
